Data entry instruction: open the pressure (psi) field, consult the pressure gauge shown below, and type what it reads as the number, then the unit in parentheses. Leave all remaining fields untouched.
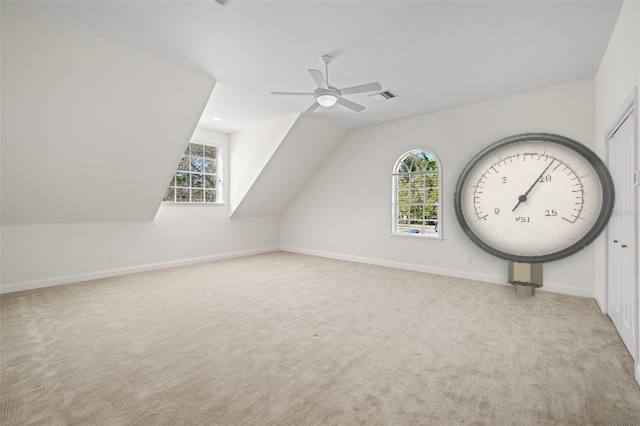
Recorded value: 9.5 (psi)
